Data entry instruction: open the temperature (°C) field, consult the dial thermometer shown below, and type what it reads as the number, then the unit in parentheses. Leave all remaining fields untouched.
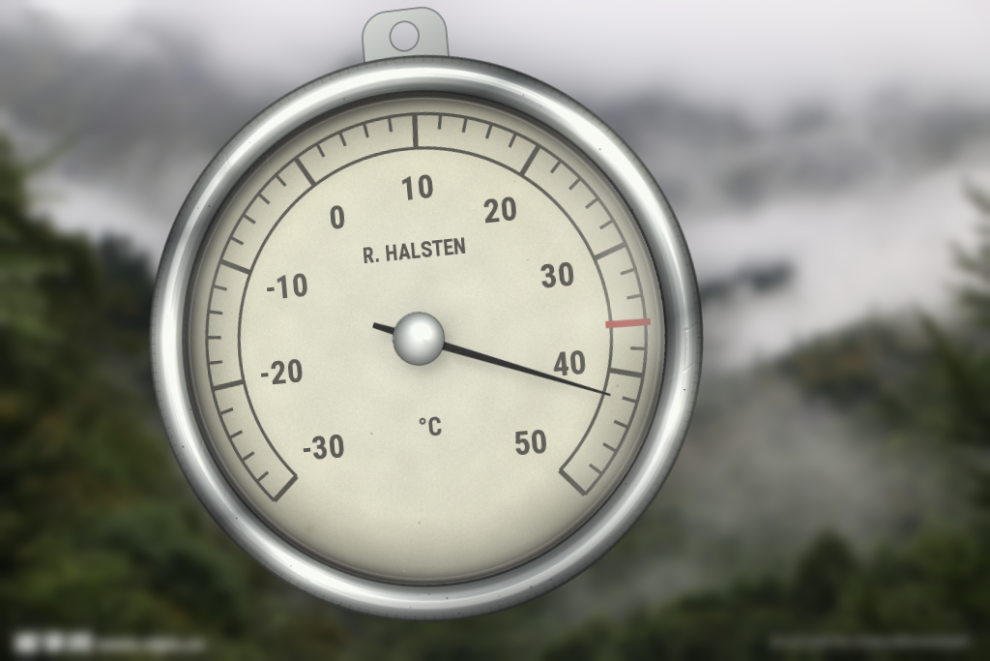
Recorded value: 42 (°C)
